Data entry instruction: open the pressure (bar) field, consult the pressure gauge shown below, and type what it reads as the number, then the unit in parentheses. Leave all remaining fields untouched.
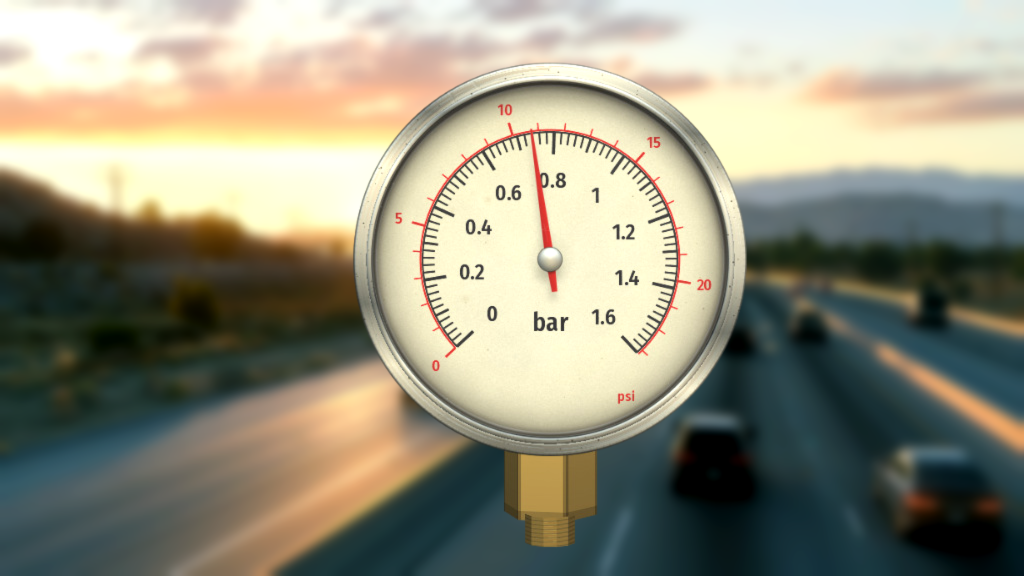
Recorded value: 0.74 (bar)
